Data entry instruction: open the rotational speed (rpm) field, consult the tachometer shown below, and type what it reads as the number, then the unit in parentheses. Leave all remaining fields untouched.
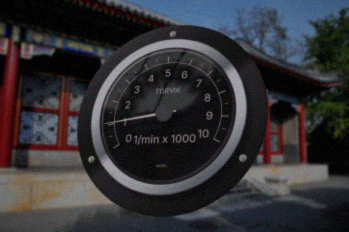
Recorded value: 1000 (rpm)
